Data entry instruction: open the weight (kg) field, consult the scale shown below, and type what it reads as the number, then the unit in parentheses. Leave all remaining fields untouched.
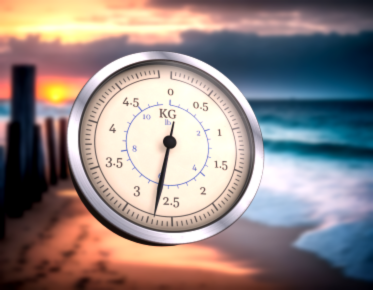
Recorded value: 2.7 (kg)
